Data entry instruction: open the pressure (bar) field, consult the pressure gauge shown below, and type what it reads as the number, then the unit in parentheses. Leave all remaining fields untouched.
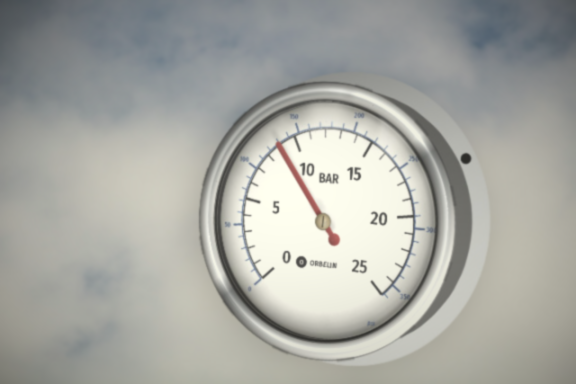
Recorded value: 9 (bar)
